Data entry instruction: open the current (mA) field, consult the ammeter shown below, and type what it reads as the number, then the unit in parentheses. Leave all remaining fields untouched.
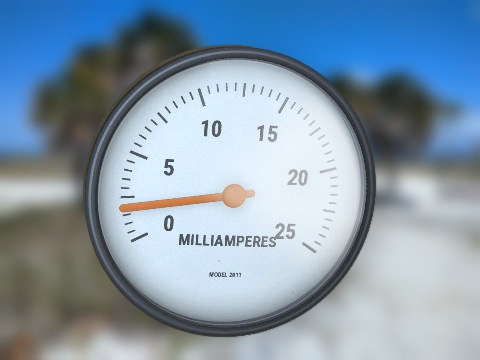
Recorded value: 2 (mA)
